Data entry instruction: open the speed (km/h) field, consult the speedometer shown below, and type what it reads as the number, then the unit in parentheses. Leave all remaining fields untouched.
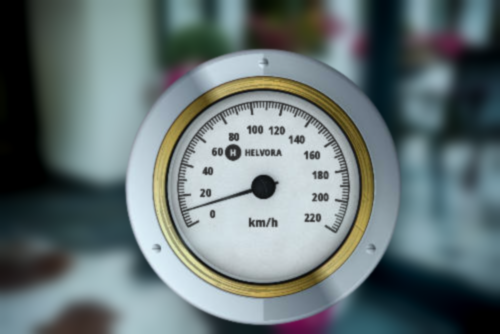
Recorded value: 10 (km/h)
